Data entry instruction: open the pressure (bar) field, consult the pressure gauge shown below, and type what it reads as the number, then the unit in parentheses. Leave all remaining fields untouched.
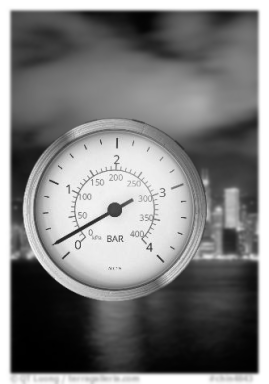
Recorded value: 0.2 (bar)
